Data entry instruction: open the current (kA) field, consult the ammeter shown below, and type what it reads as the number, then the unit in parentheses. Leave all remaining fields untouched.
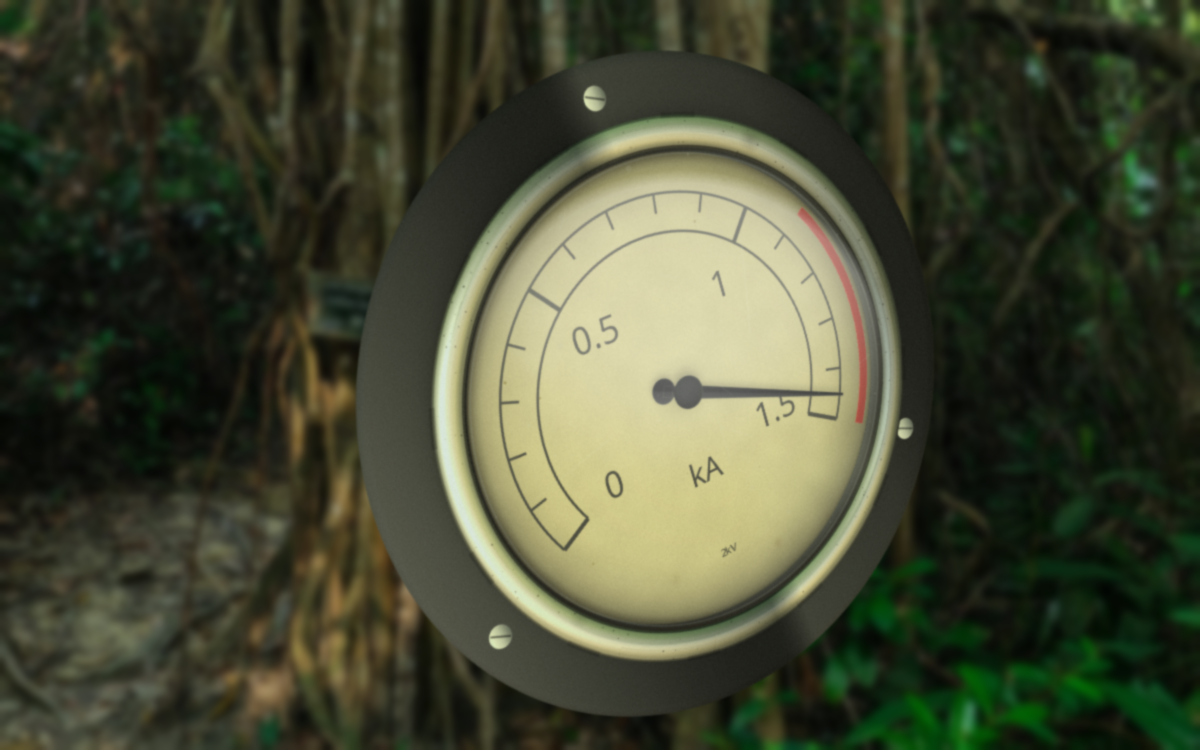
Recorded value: 1.45 (kA)
